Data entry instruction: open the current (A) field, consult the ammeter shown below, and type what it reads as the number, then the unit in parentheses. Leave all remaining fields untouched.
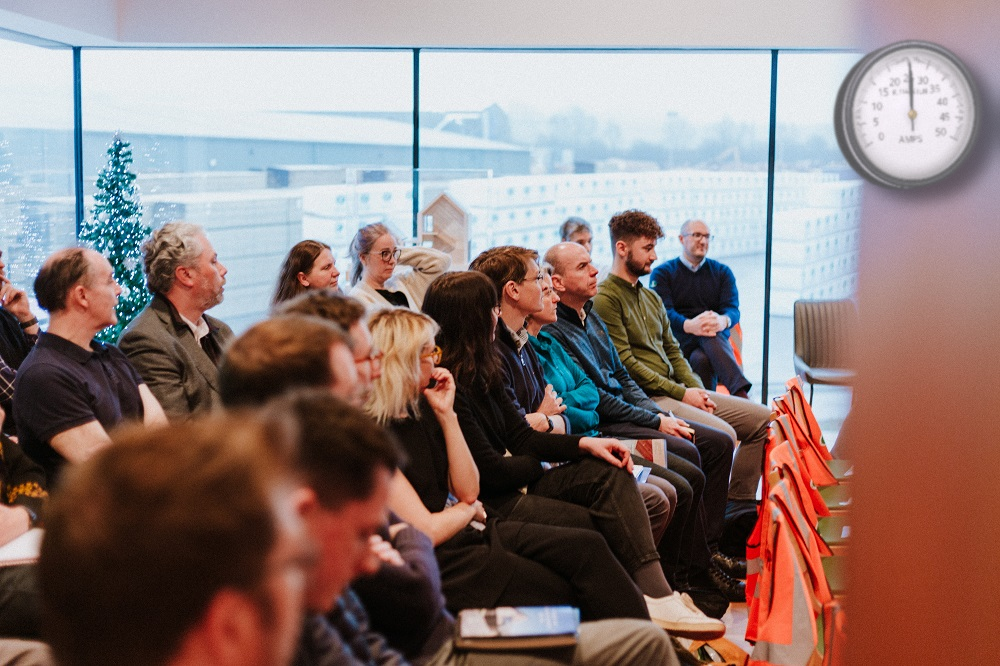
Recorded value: 25 (A)
